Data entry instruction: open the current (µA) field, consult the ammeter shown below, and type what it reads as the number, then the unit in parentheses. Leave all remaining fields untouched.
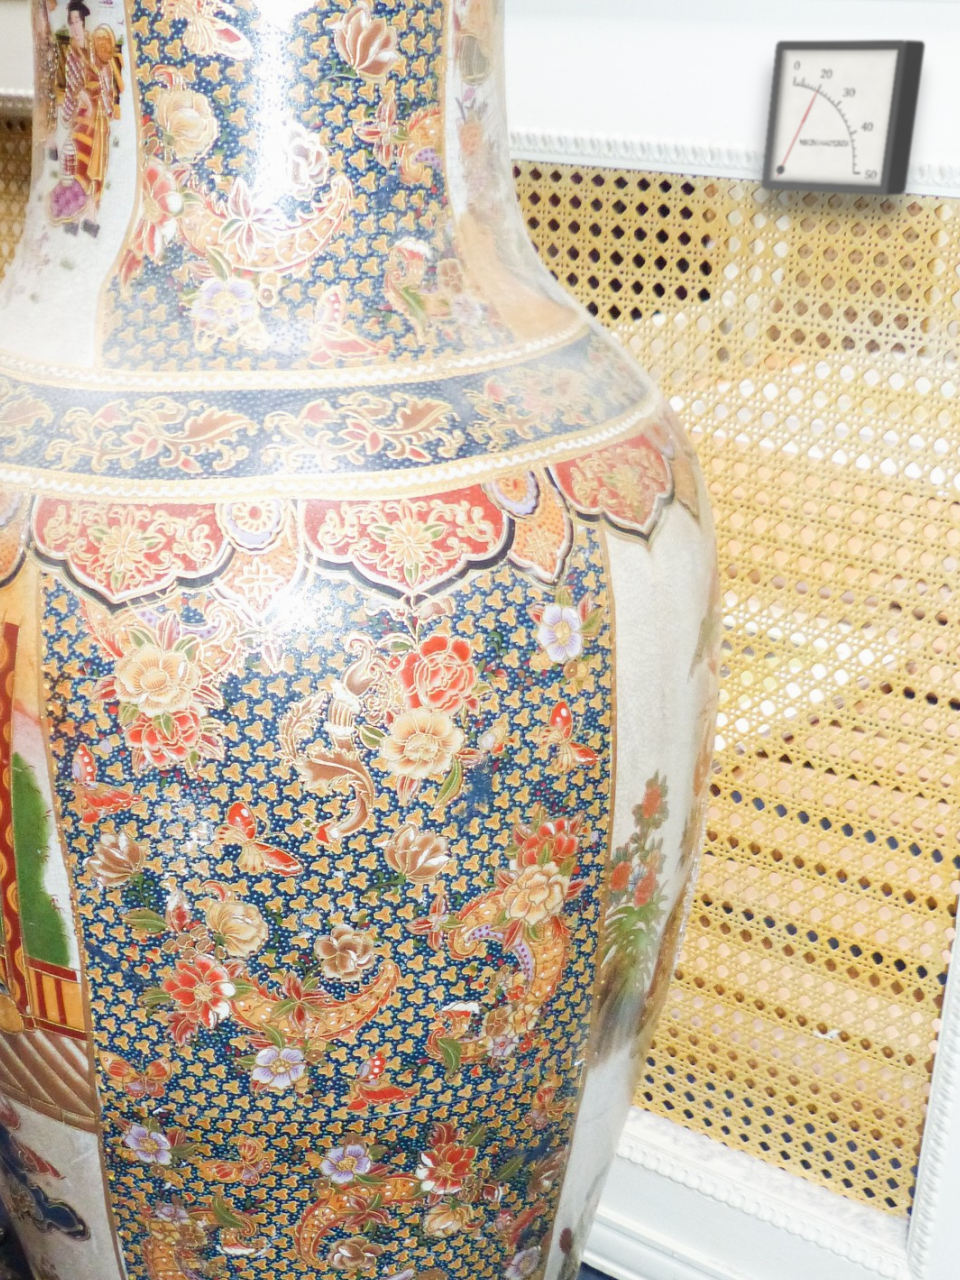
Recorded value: 20 (µA)
